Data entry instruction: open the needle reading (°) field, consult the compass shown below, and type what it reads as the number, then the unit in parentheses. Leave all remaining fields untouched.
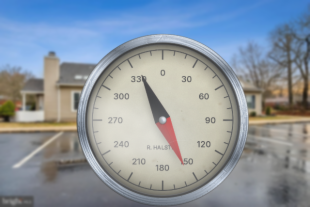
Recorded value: 155 (°)
